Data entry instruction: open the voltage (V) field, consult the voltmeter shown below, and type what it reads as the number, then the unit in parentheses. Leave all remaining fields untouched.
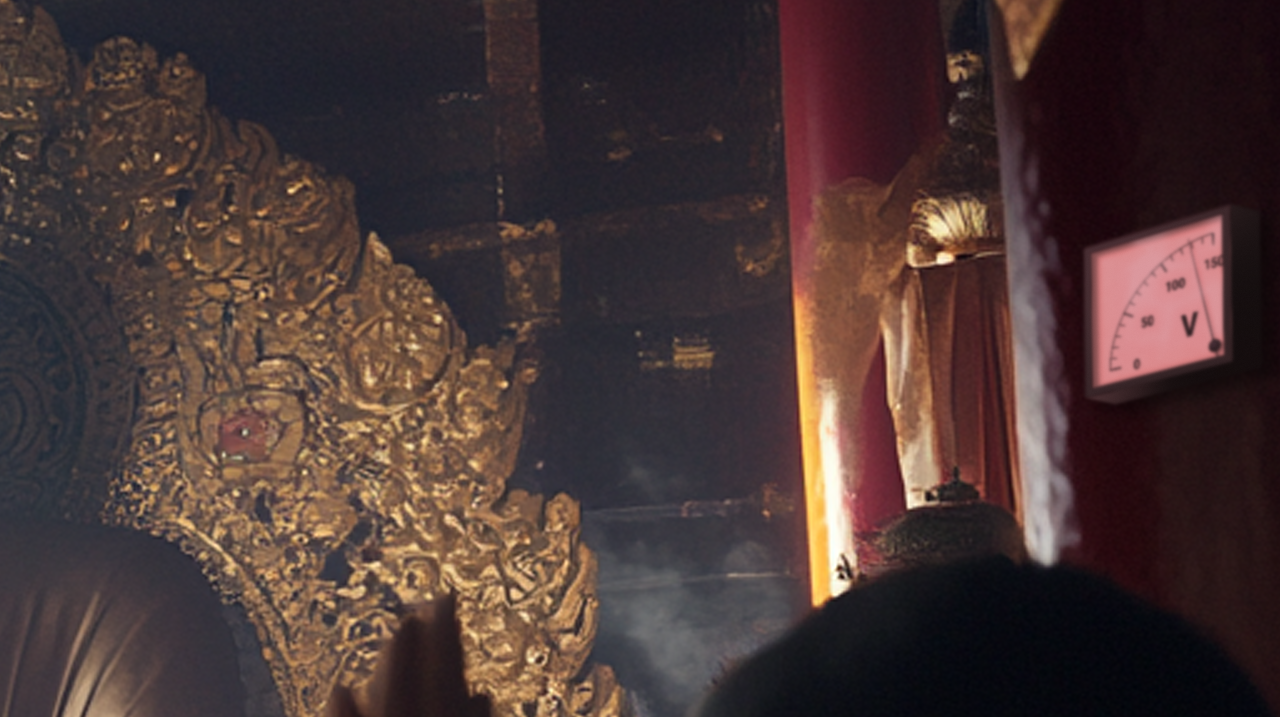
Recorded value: 130 (V)
